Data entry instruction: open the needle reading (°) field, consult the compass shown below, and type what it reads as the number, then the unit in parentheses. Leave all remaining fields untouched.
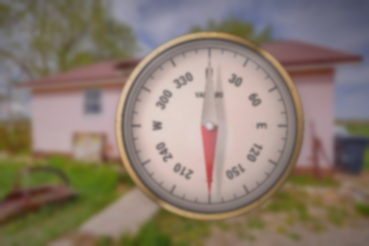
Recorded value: 180 (°)
